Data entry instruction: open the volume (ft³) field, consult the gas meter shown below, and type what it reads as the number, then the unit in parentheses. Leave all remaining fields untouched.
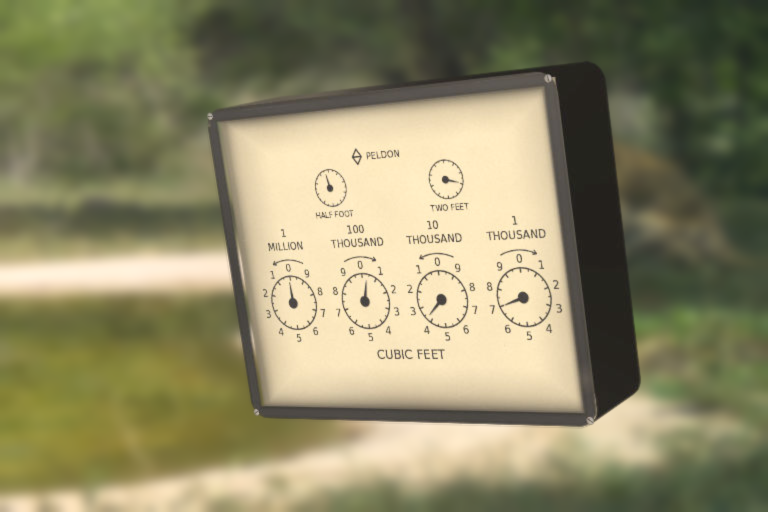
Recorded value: 3700 (ft³)
